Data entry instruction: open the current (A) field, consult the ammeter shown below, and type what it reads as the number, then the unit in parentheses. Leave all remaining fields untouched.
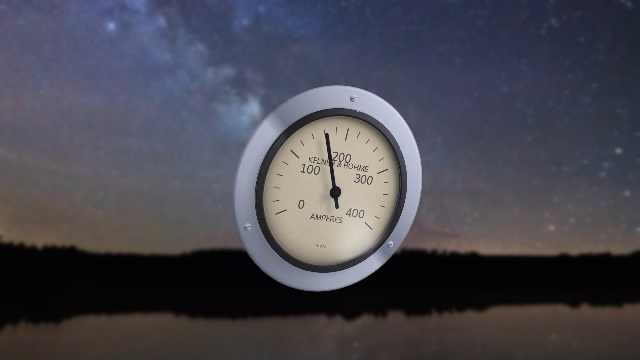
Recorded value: 160 (A)
